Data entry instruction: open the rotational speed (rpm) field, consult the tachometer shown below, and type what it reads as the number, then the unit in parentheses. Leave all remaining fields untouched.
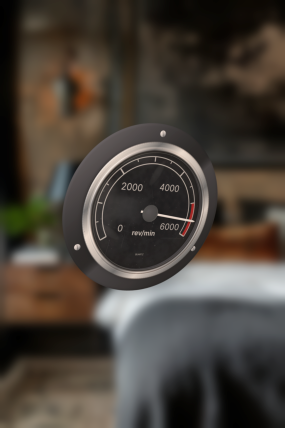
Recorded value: 5500 (rpm)
